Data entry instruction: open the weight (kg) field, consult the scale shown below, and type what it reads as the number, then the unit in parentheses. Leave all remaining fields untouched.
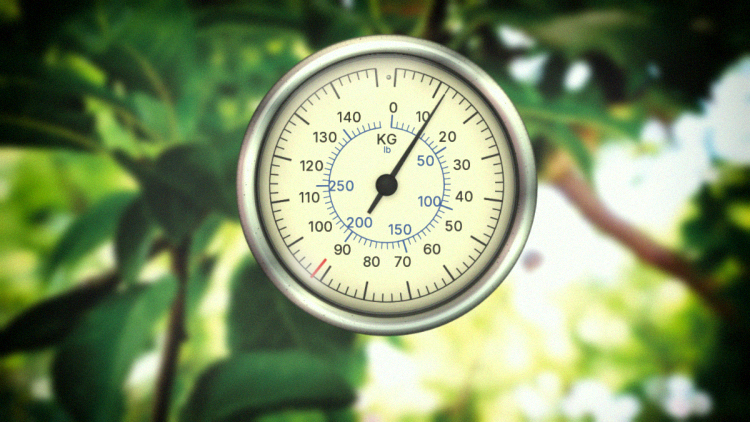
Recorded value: 12 (kg)
